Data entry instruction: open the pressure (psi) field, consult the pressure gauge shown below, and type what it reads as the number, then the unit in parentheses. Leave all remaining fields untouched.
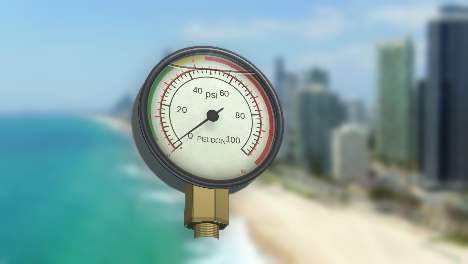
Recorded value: 2 (psi)
